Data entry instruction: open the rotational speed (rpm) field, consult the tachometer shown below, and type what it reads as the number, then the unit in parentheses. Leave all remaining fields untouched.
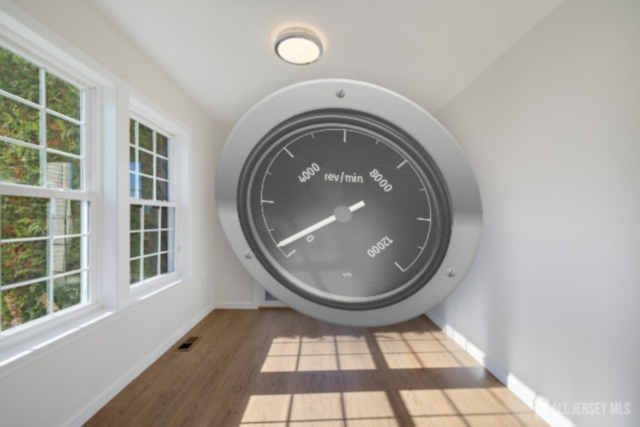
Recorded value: 500 (rpm)
